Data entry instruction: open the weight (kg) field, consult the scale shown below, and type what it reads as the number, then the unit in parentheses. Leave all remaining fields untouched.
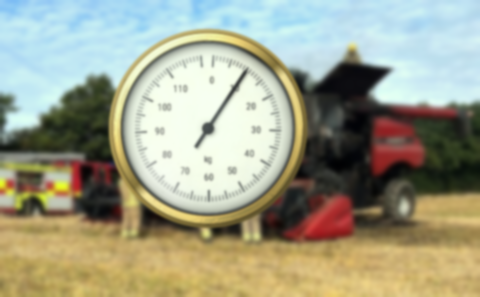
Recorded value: 10 (kg)
